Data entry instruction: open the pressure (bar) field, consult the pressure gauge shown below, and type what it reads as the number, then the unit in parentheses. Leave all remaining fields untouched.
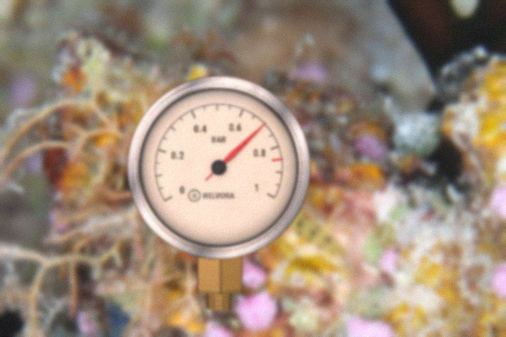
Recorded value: 0.7 (bar)
